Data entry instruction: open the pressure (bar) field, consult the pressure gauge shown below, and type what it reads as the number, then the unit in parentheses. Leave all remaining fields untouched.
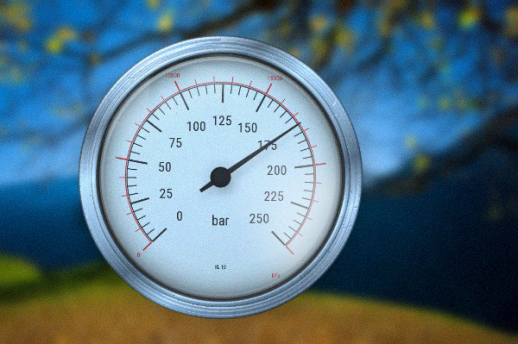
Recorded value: 175 (bar)
